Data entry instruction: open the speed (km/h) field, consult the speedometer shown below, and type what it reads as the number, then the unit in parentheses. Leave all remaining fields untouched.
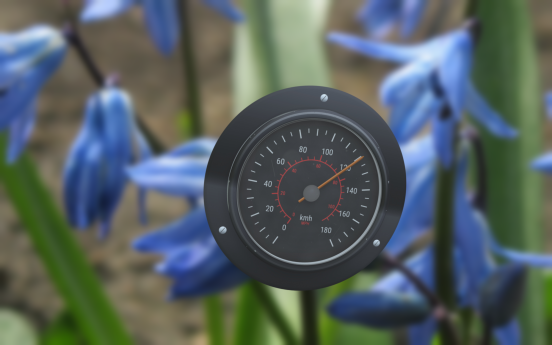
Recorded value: 120 (km/h)
